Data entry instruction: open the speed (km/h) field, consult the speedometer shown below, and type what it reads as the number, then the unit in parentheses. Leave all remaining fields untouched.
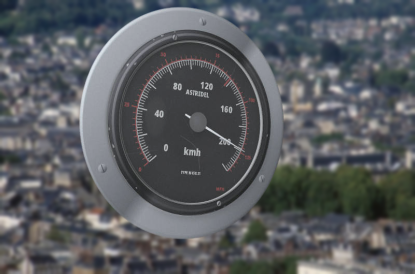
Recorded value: 200 (km/h)
